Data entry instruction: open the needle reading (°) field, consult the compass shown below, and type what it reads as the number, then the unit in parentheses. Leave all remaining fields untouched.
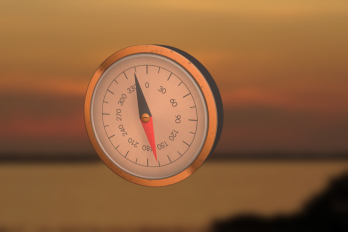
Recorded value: 165 (°)
